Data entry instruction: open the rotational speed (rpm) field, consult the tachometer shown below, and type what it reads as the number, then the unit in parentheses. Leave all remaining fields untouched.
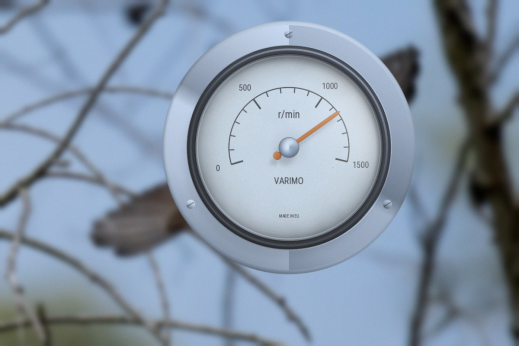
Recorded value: 1150 (rpm)
